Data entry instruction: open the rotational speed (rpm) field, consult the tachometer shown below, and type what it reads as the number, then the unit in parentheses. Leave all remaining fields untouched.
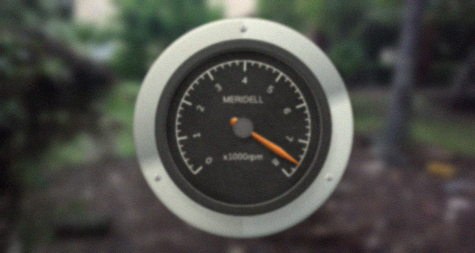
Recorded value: 7600 (rpm)
